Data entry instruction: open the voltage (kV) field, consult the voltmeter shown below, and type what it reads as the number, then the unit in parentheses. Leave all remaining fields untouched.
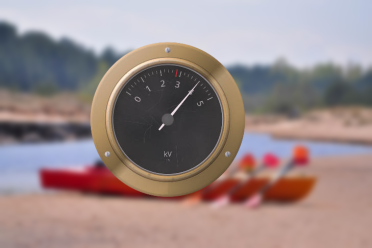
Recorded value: 4 (kV)
